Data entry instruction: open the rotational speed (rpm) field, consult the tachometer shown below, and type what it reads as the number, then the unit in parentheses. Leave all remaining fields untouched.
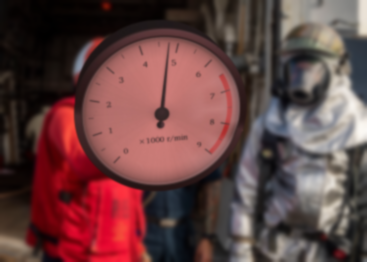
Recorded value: 4750 (rpm)
